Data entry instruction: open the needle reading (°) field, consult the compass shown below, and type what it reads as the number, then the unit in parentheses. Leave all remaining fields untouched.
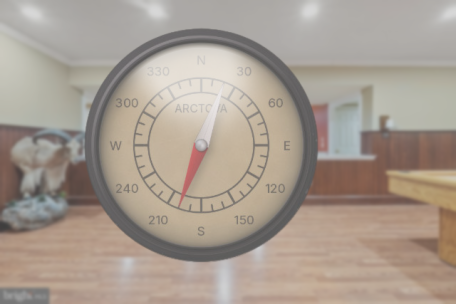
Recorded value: 200 (°)
